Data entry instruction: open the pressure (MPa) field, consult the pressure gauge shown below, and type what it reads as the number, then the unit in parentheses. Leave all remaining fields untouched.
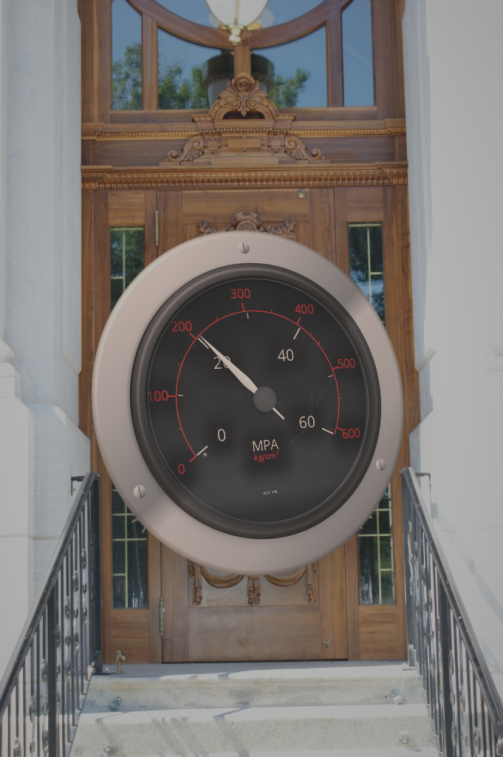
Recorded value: 20 (MPa)
